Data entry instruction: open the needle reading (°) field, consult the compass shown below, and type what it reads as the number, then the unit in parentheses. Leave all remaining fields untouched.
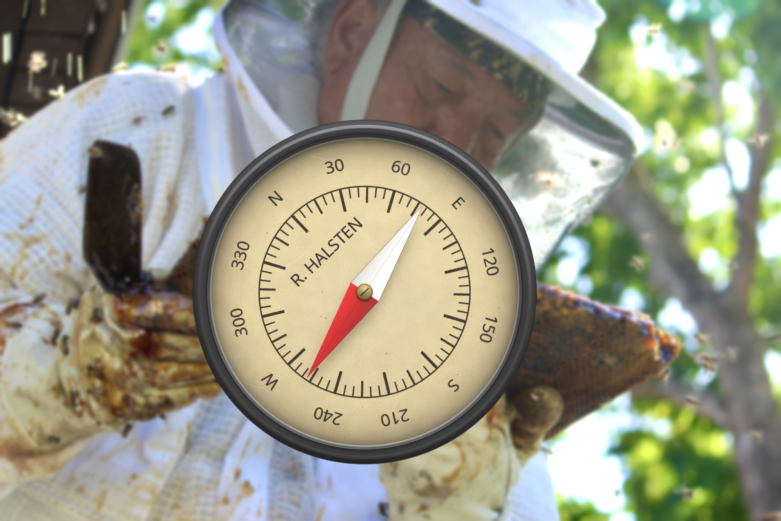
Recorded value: 257.5 (°)
